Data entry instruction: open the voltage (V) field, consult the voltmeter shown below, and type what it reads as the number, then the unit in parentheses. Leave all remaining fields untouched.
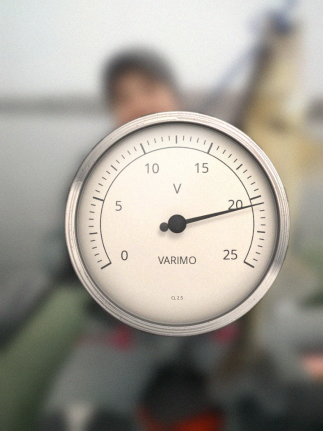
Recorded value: 20.5 (V)
